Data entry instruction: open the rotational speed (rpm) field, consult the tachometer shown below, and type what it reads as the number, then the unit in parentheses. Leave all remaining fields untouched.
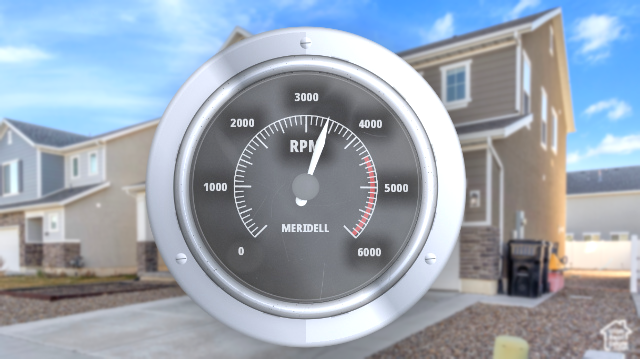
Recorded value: 3400 (rpm)
